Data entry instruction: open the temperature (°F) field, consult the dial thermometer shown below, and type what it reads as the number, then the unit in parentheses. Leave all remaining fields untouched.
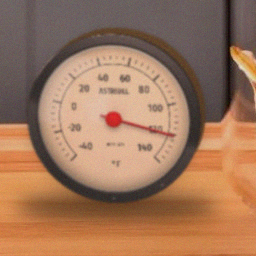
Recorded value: 120 (°F)
